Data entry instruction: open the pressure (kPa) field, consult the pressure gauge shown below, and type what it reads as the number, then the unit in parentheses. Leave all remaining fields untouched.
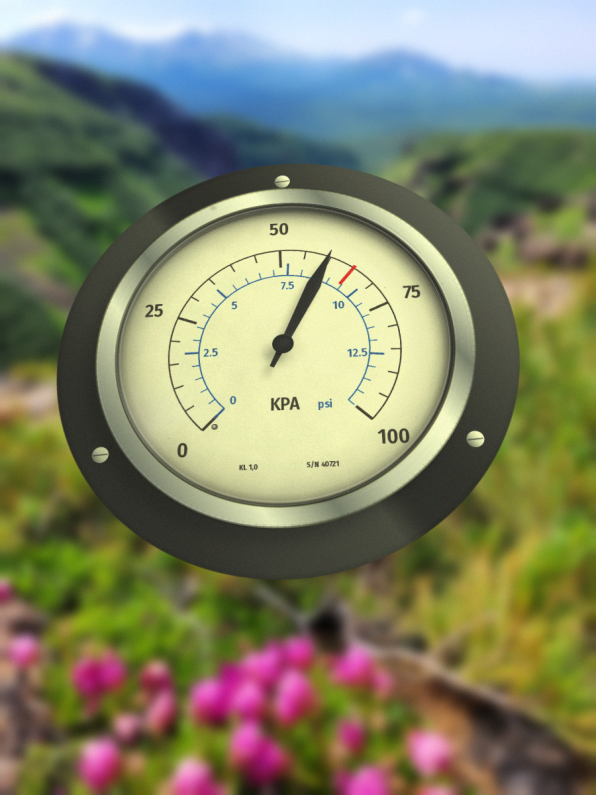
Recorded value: 60 (kPa)
